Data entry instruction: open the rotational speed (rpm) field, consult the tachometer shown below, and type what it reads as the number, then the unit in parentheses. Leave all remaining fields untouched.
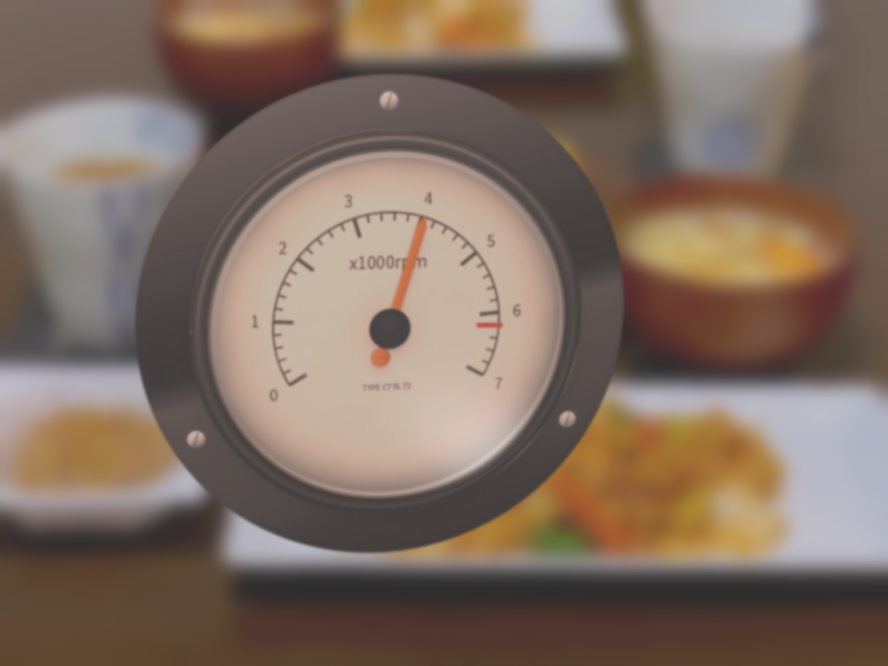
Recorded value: 4000 (rpm)
